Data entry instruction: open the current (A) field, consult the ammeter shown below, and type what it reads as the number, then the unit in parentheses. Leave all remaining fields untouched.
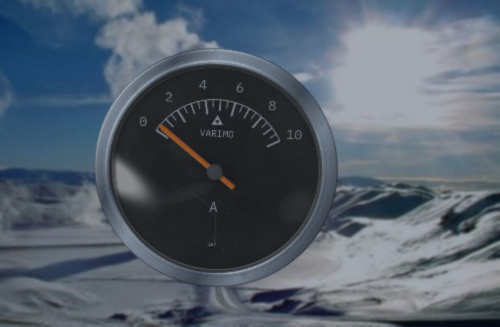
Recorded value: 0.5 (A)
